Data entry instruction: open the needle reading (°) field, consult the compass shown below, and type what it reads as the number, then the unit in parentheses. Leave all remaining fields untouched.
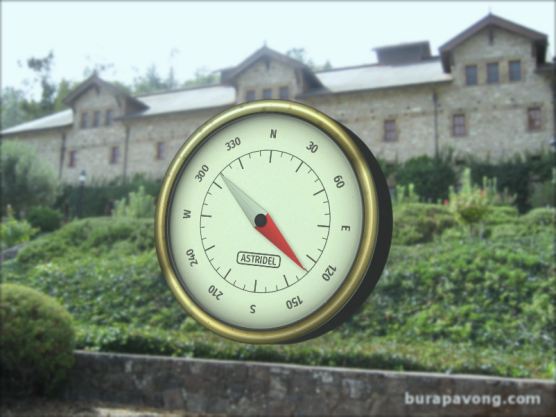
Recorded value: 130 (°)
